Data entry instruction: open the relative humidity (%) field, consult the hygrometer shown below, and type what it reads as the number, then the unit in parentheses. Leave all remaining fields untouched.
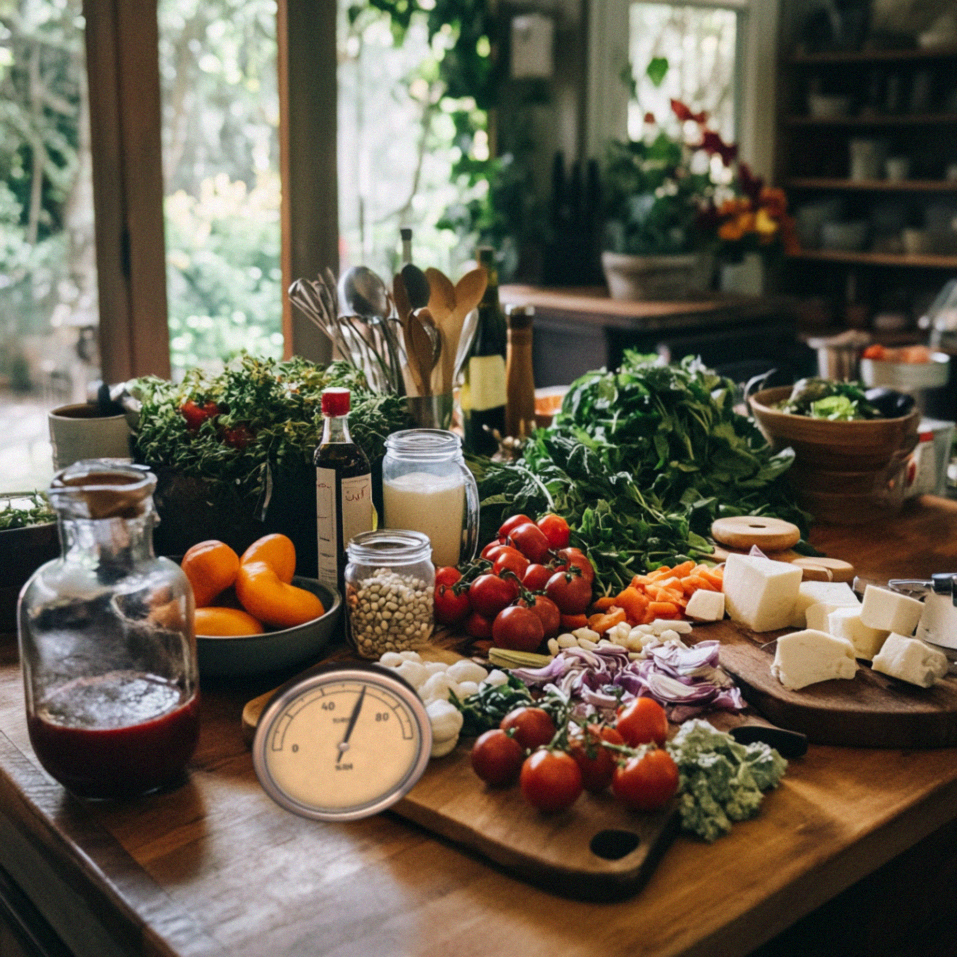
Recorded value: 60 (%)
